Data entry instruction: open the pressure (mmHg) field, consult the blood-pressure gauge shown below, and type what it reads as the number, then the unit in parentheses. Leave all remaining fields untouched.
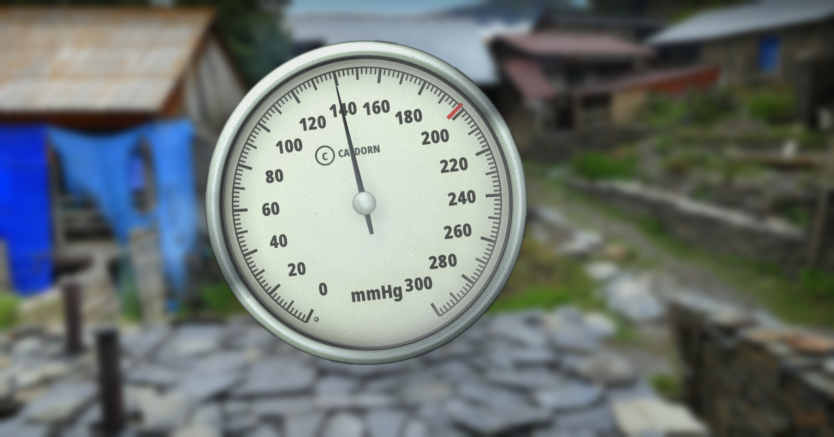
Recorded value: 140 (mmHg)
